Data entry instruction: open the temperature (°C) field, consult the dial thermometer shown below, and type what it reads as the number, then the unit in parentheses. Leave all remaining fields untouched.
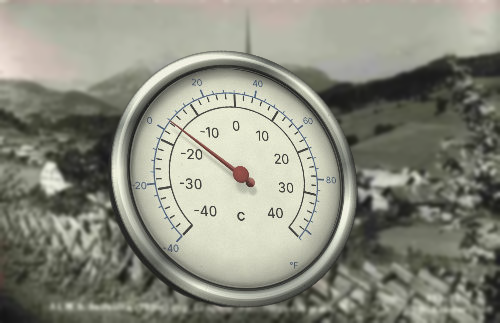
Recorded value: -16 (°C)
